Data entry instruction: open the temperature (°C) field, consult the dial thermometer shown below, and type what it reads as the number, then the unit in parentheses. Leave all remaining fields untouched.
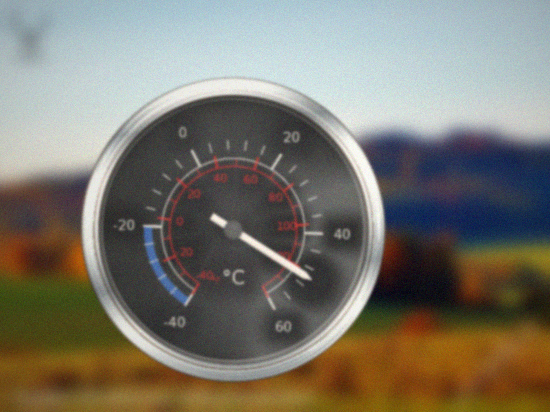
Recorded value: 50 (°C)
